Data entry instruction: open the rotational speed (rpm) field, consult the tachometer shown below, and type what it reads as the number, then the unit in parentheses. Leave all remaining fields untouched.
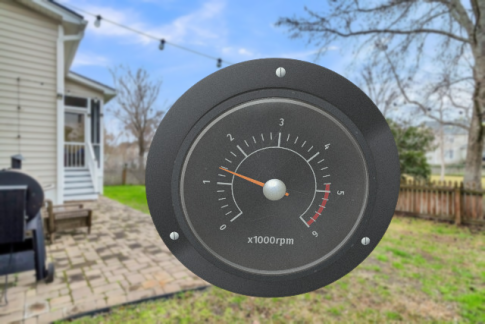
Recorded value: 1400 (rpm)
